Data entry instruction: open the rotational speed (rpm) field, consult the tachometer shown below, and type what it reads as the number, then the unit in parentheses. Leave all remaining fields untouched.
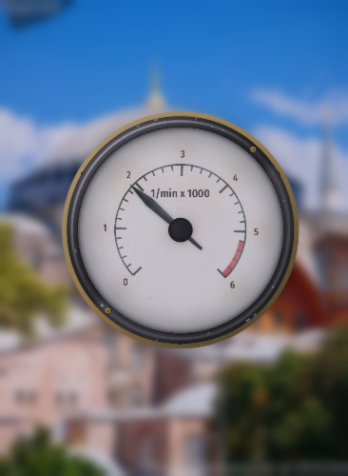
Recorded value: 1900 (rpm)
